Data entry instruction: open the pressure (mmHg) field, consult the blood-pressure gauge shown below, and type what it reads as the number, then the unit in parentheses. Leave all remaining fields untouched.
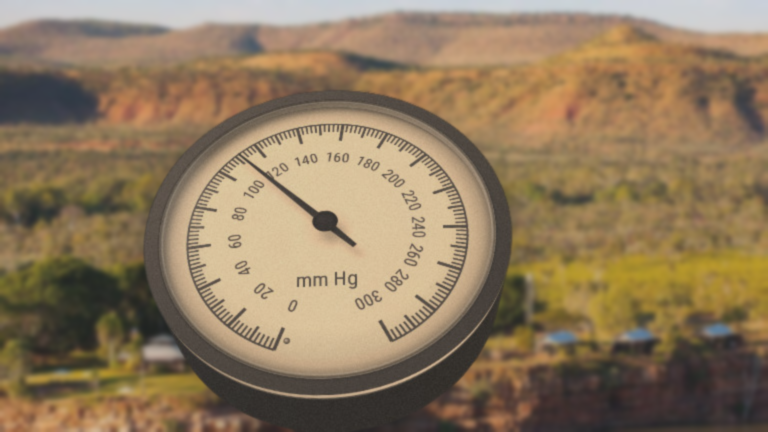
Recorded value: 110 (mmHg)
